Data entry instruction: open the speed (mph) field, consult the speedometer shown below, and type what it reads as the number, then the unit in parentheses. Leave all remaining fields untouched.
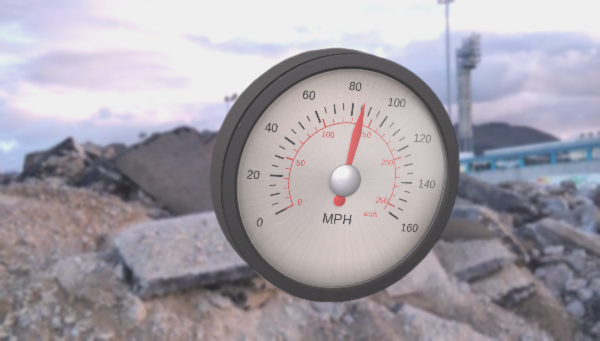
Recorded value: 85 (mph)
